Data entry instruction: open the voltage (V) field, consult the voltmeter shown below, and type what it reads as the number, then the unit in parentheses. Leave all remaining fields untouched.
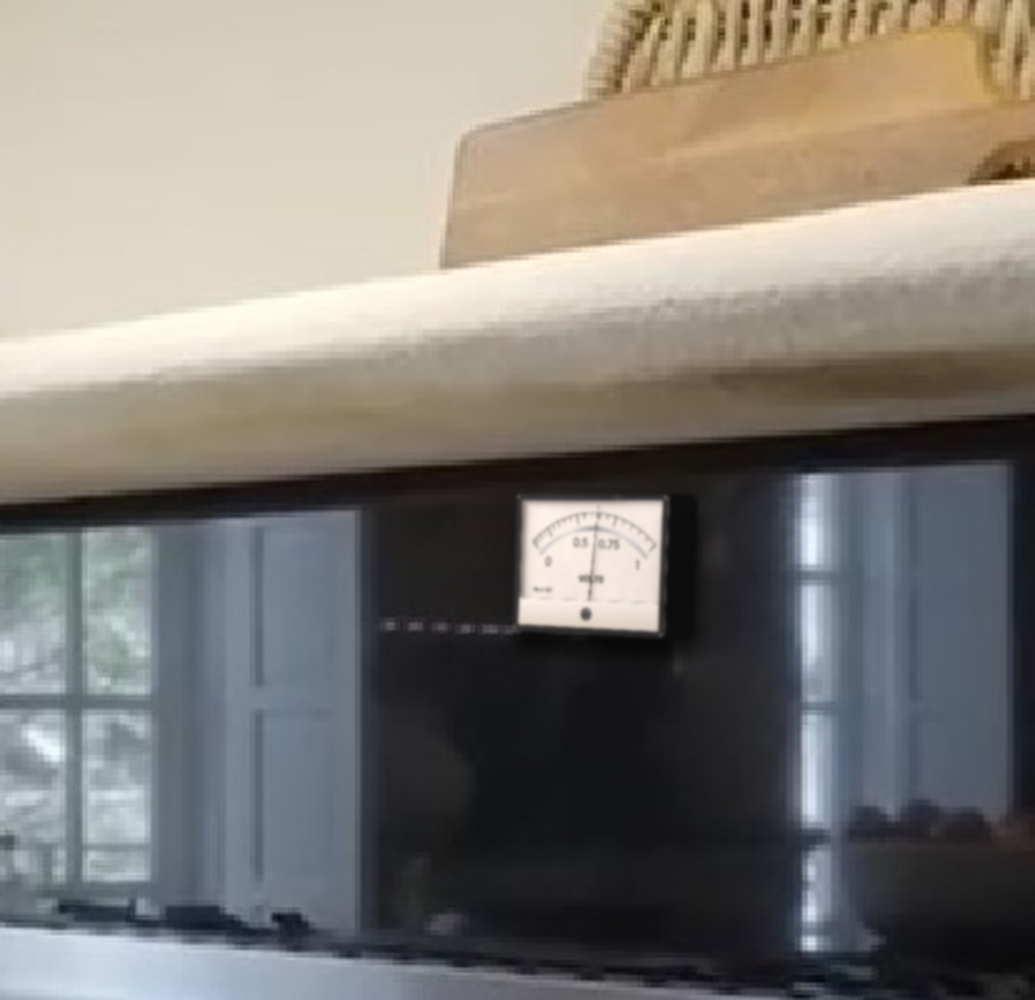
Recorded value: 0.65 (V)
